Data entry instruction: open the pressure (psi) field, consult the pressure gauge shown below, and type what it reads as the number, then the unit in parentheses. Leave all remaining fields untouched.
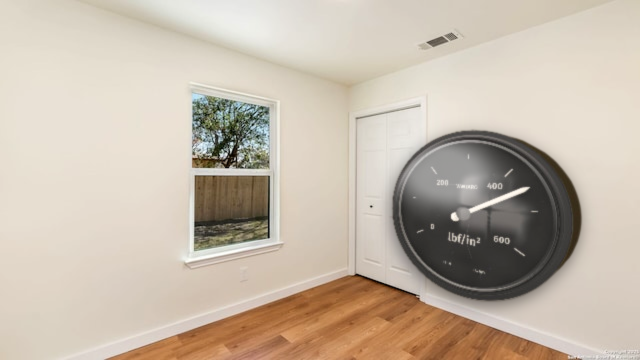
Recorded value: 450 (psi)
